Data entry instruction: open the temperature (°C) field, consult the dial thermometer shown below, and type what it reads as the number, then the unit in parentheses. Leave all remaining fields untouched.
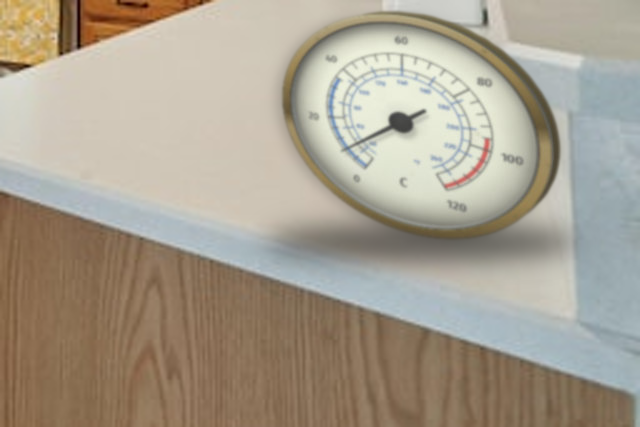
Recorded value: 8 (°C)
